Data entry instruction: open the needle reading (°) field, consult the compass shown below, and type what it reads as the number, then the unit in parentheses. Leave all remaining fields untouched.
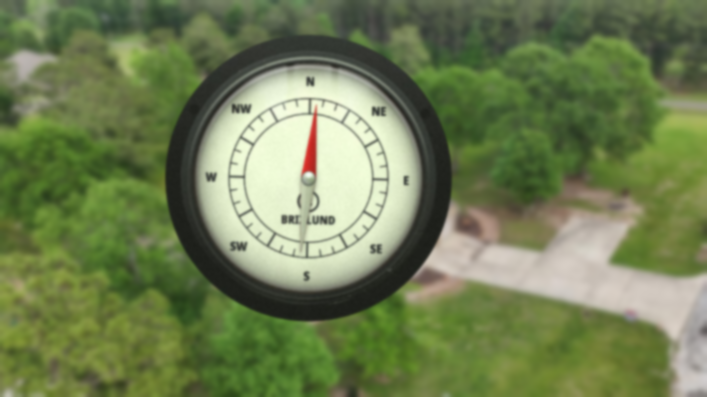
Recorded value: 5 (°)
